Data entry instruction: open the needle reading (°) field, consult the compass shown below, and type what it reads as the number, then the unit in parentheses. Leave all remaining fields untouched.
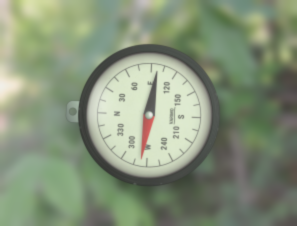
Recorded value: 277.5 (°)
